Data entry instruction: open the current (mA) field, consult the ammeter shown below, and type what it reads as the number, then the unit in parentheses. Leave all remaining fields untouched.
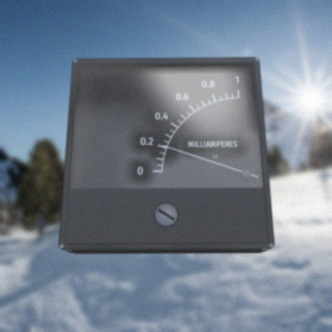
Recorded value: 0.2 (mA)
